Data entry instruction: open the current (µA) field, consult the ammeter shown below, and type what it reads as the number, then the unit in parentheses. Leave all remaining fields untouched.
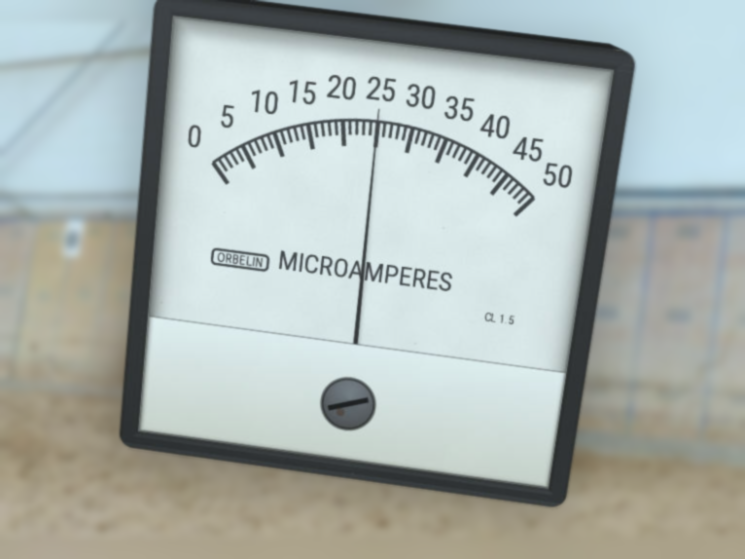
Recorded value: 25 (µA)
